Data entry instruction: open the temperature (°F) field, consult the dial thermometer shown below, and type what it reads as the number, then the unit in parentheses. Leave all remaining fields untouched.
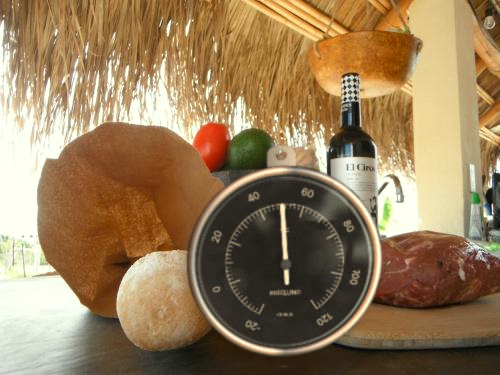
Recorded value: 50 (°F)
